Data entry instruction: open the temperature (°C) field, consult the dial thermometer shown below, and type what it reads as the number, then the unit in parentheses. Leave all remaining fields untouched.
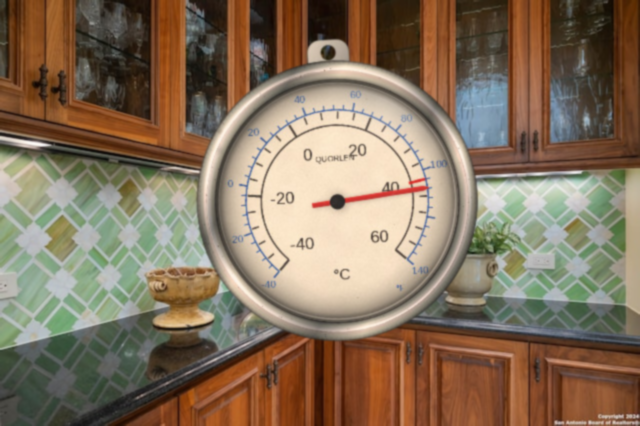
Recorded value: 42 (°C)
